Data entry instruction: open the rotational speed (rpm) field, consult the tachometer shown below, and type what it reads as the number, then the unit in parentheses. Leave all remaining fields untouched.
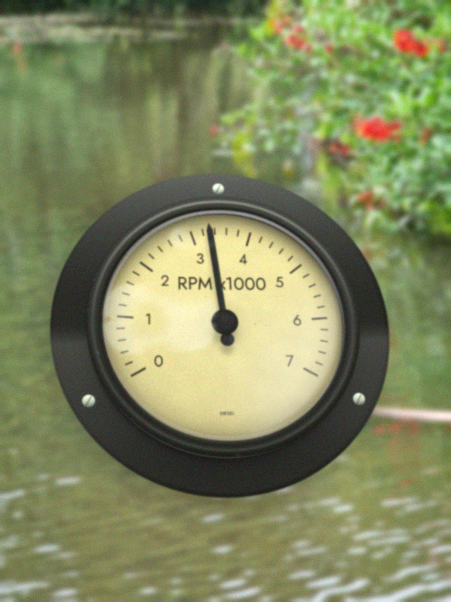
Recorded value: 3300 (rpm)
